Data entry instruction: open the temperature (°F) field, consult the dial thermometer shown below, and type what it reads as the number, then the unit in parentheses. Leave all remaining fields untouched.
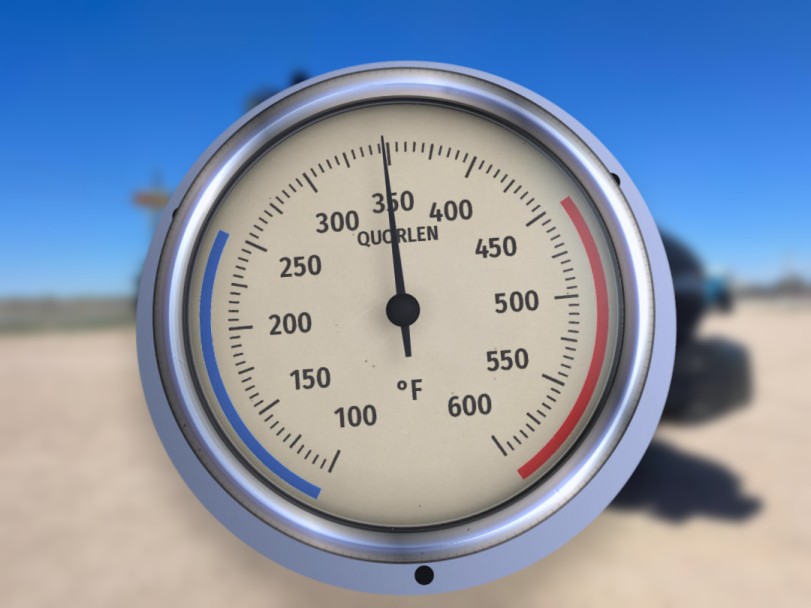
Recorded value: 347.5 (°F)
